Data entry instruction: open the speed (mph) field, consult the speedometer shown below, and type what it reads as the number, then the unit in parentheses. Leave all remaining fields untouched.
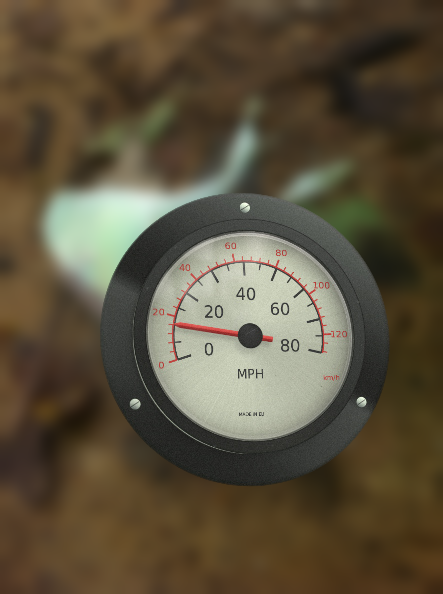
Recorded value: 10 (mph)
